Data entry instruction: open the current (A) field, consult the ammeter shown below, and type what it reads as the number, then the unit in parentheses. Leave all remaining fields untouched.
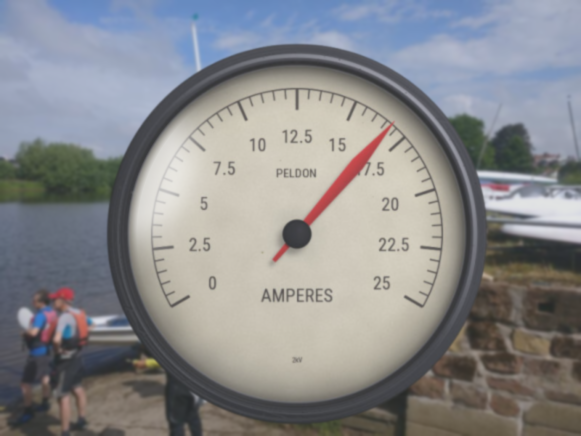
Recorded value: 16.75 (A)
